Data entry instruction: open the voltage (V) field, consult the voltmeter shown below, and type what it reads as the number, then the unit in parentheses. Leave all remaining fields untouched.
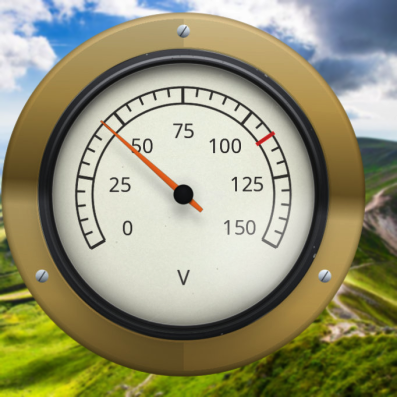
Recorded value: 45 (V)
